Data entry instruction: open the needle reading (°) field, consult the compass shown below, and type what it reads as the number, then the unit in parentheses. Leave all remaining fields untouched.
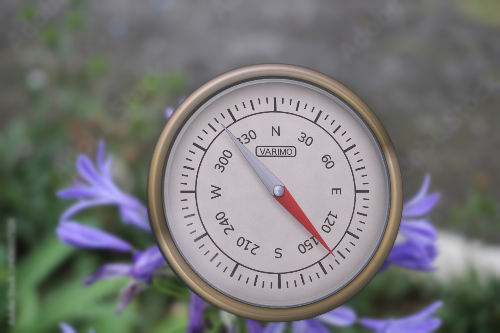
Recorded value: 140 (°)
